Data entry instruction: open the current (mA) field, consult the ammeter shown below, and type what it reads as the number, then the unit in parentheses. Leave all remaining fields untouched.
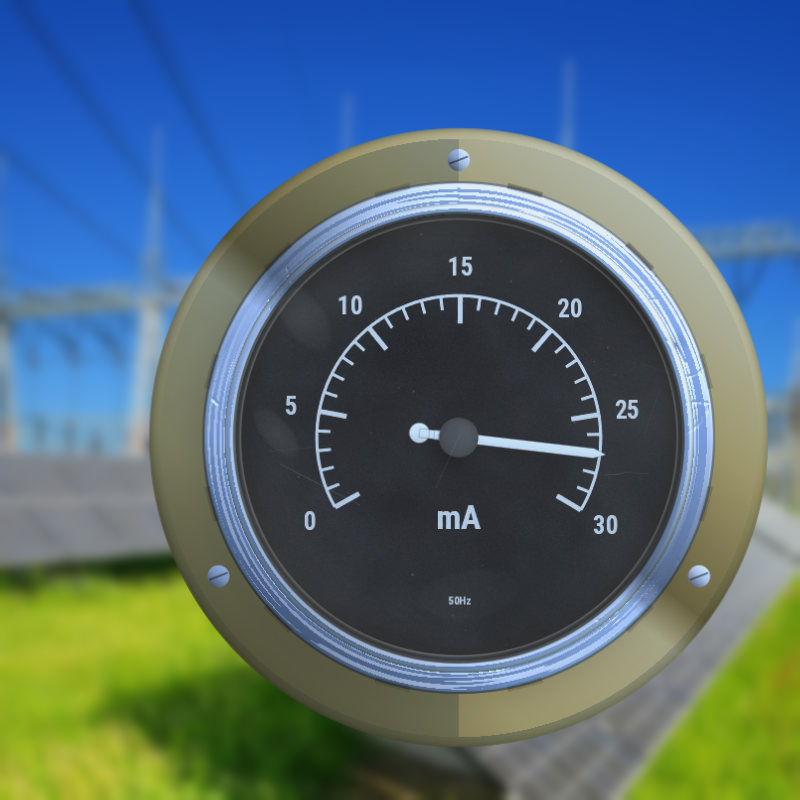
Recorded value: 27 (mA)
